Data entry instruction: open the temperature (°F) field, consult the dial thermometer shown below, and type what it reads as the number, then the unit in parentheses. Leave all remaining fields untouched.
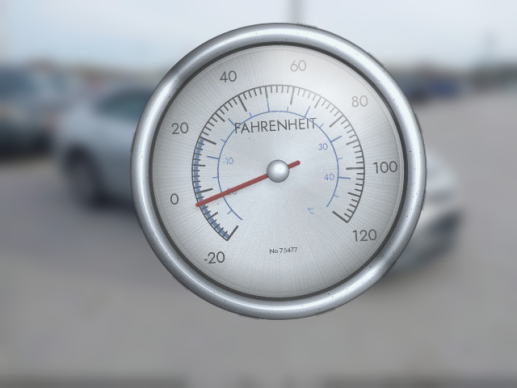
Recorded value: -4 (°F)
